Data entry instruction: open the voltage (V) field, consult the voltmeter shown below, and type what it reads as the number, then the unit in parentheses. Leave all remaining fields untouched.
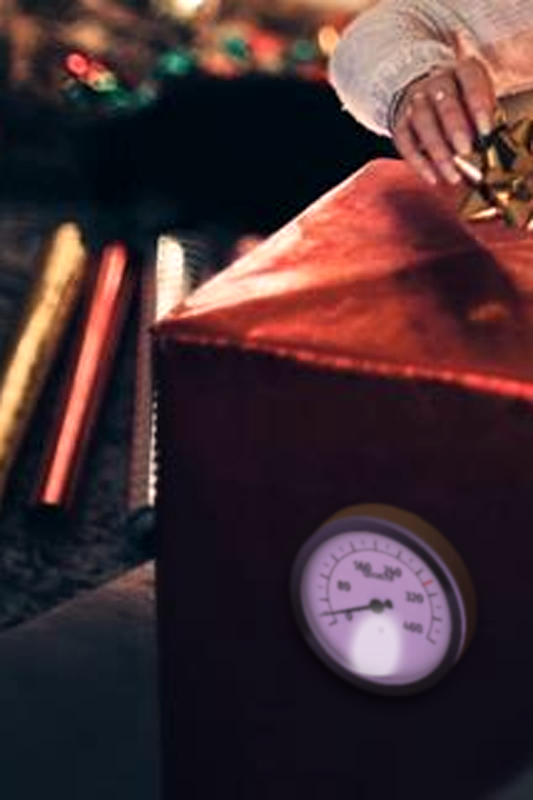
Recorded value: 20 (V)
